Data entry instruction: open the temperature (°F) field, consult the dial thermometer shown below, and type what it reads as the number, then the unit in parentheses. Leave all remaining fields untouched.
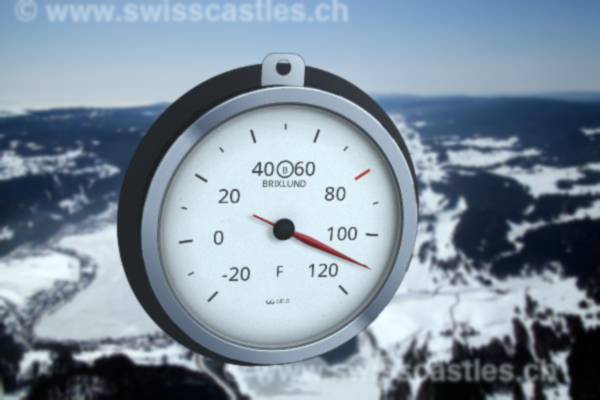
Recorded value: 110 (°F)
